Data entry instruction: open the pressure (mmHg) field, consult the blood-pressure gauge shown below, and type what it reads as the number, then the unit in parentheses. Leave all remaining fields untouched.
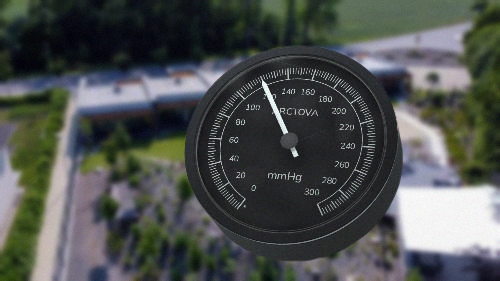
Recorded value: 120 (mmHg)
